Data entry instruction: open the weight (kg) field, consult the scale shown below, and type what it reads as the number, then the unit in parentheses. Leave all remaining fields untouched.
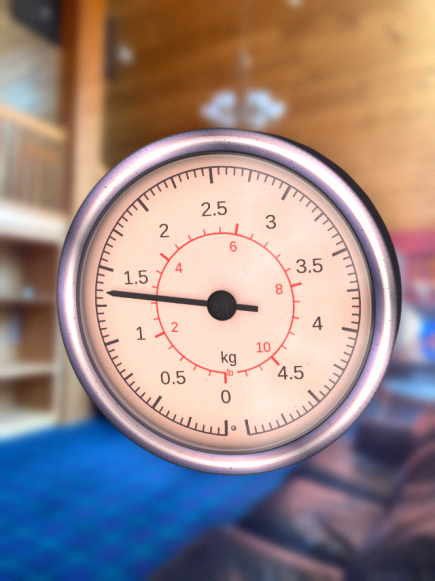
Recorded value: 1.35 (kg)
